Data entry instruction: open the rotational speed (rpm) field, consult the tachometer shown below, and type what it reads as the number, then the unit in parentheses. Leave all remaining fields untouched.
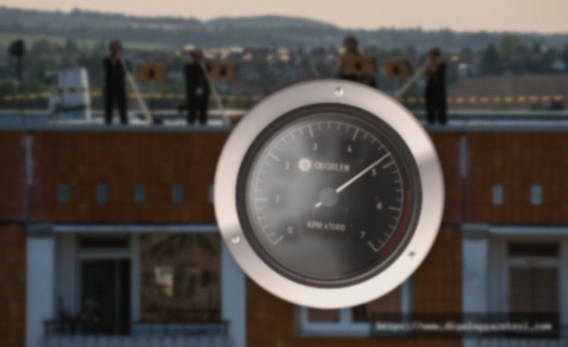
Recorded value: 4800 (rpm)
